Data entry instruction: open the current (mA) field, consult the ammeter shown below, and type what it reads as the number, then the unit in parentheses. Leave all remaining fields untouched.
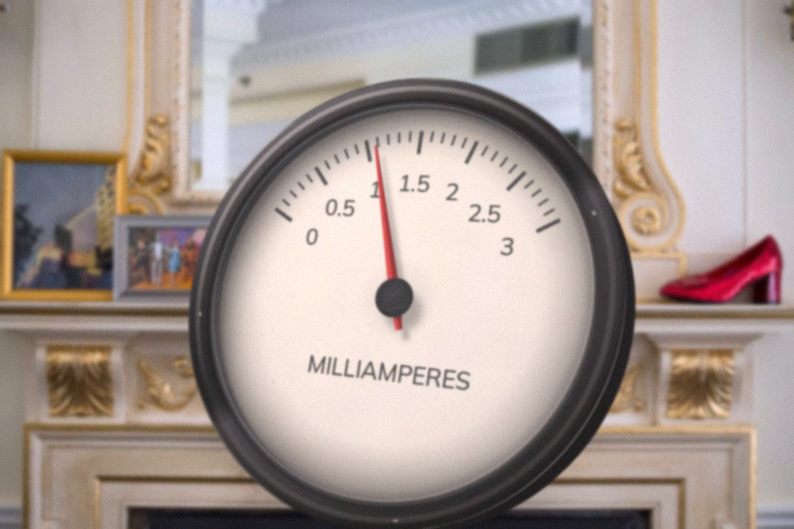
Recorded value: 1.1 (mA)
